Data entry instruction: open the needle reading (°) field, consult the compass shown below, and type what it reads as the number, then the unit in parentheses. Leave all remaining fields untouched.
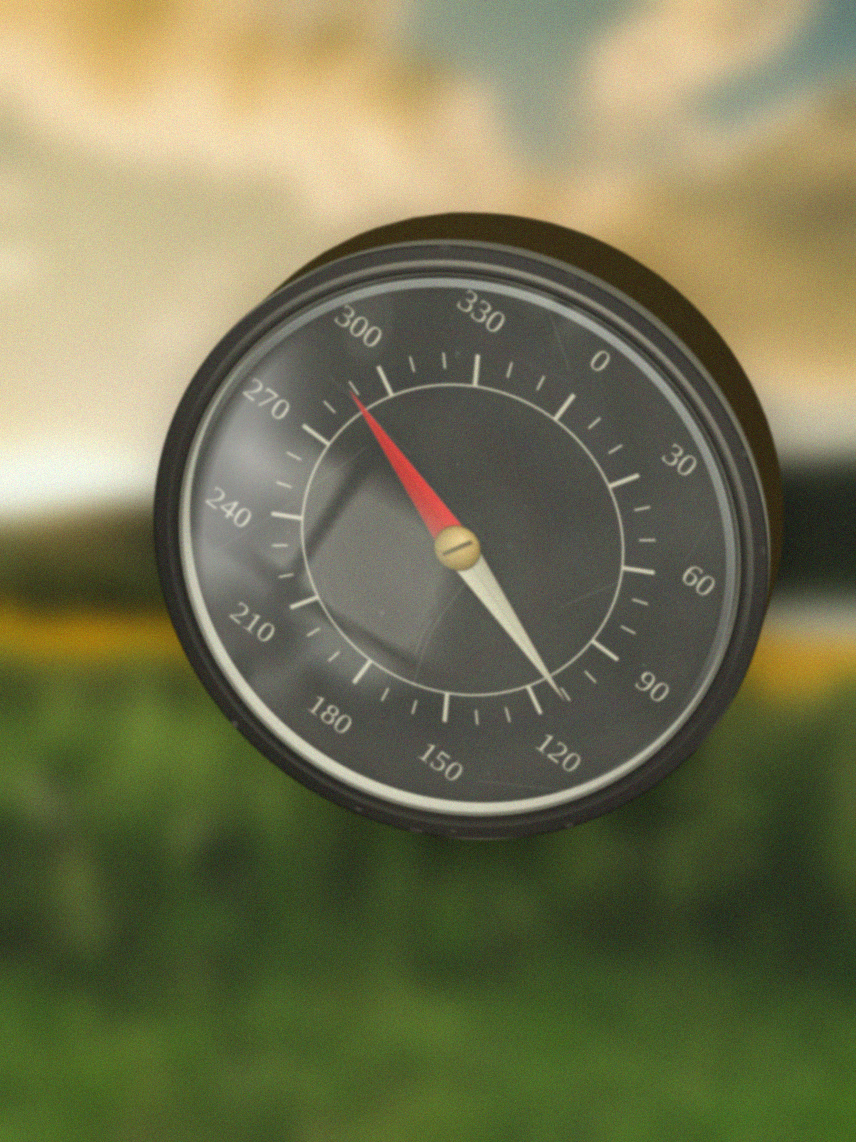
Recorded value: 290 (°)
